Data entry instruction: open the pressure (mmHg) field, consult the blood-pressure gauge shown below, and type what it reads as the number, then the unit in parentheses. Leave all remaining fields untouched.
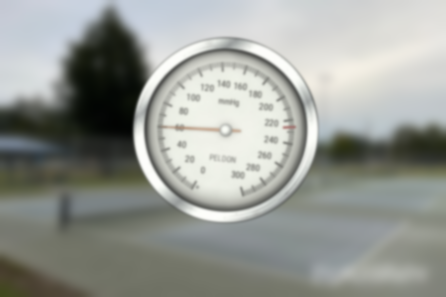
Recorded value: 60 (mmHg)
